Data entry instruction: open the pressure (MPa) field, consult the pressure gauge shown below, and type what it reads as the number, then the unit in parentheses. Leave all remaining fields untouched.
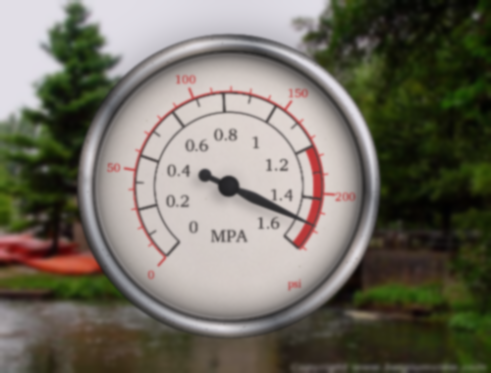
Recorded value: 1.5 (MPa)
